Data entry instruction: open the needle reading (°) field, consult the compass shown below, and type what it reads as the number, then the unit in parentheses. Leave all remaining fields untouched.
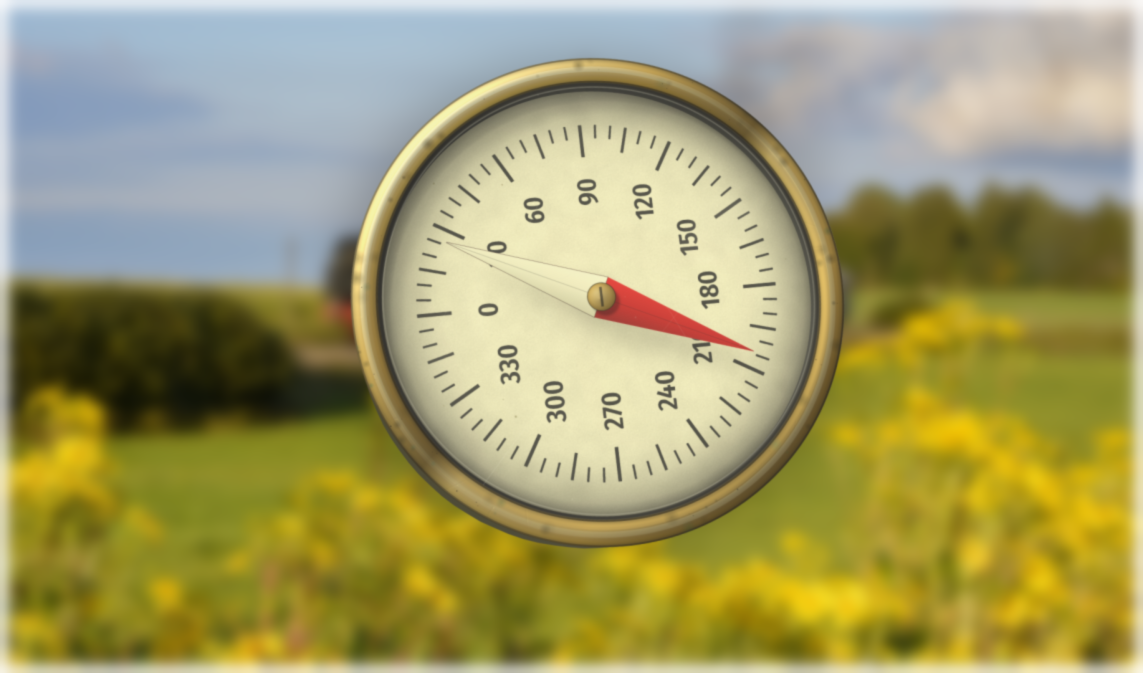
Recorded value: 205 (°)
